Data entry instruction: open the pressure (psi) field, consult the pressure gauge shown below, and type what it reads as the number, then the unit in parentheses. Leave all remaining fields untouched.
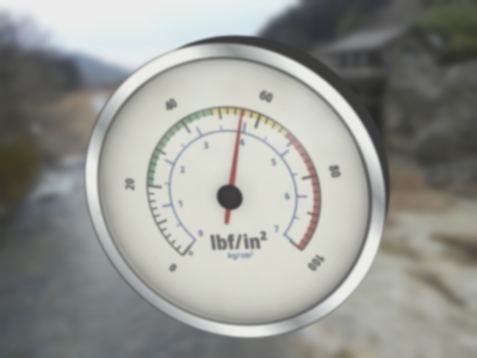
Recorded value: 56 (psi)
